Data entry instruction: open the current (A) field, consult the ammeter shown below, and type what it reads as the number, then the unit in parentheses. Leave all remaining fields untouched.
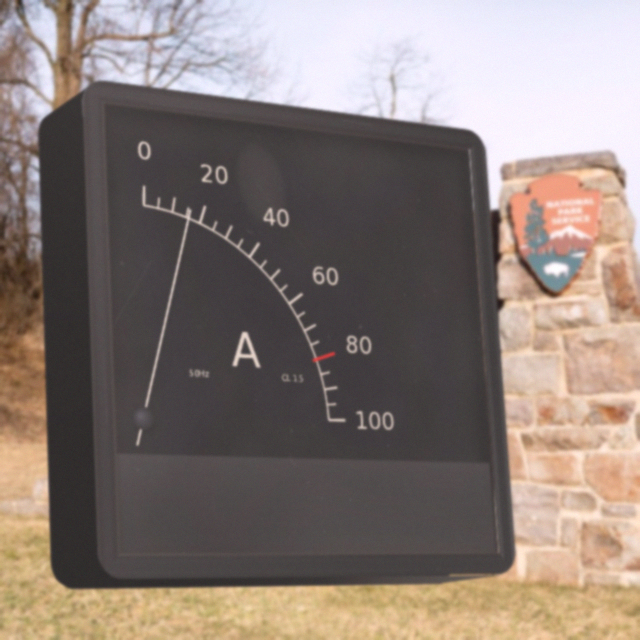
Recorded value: 15 (A)
